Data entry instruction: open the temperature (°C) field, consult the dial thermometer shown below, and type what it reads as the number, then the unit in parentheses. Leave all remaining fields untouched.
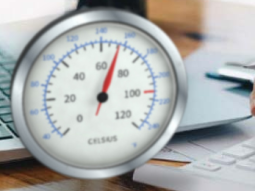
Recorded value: 68 (°C)
